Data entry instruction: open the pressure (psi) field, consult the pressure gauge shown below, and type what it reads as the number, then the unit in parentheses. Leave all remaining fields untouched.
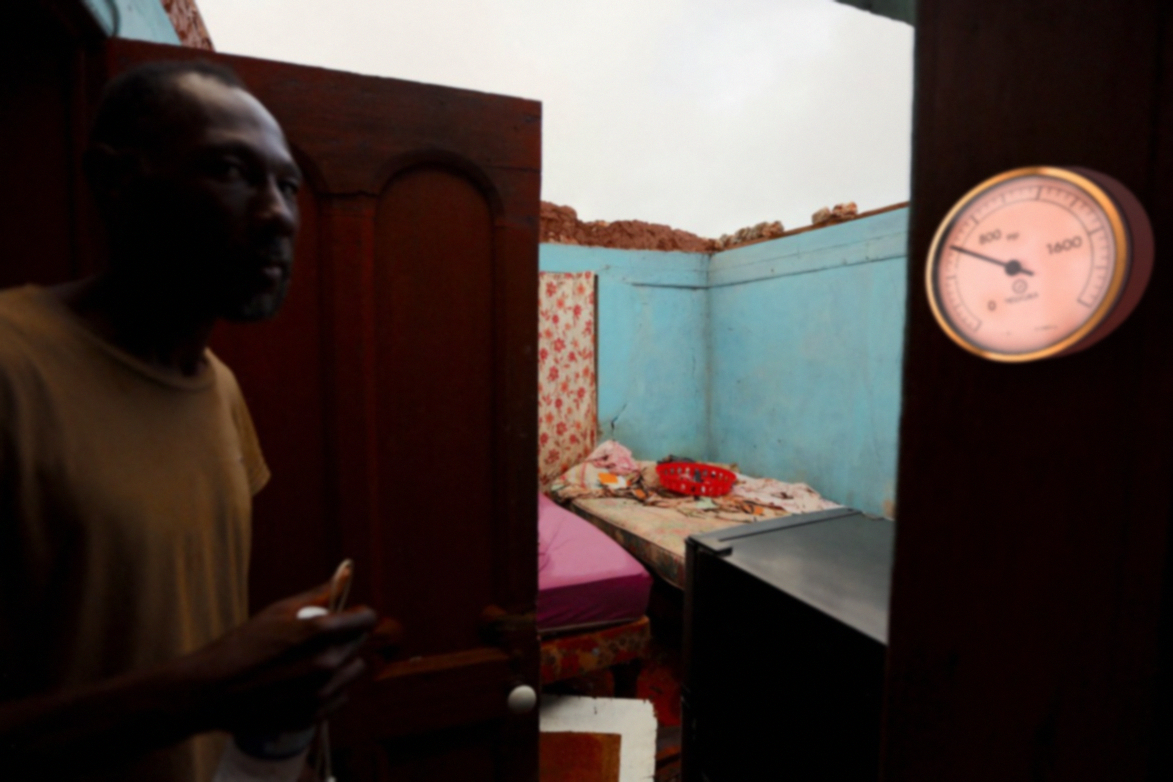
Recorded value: 600 (psi)
